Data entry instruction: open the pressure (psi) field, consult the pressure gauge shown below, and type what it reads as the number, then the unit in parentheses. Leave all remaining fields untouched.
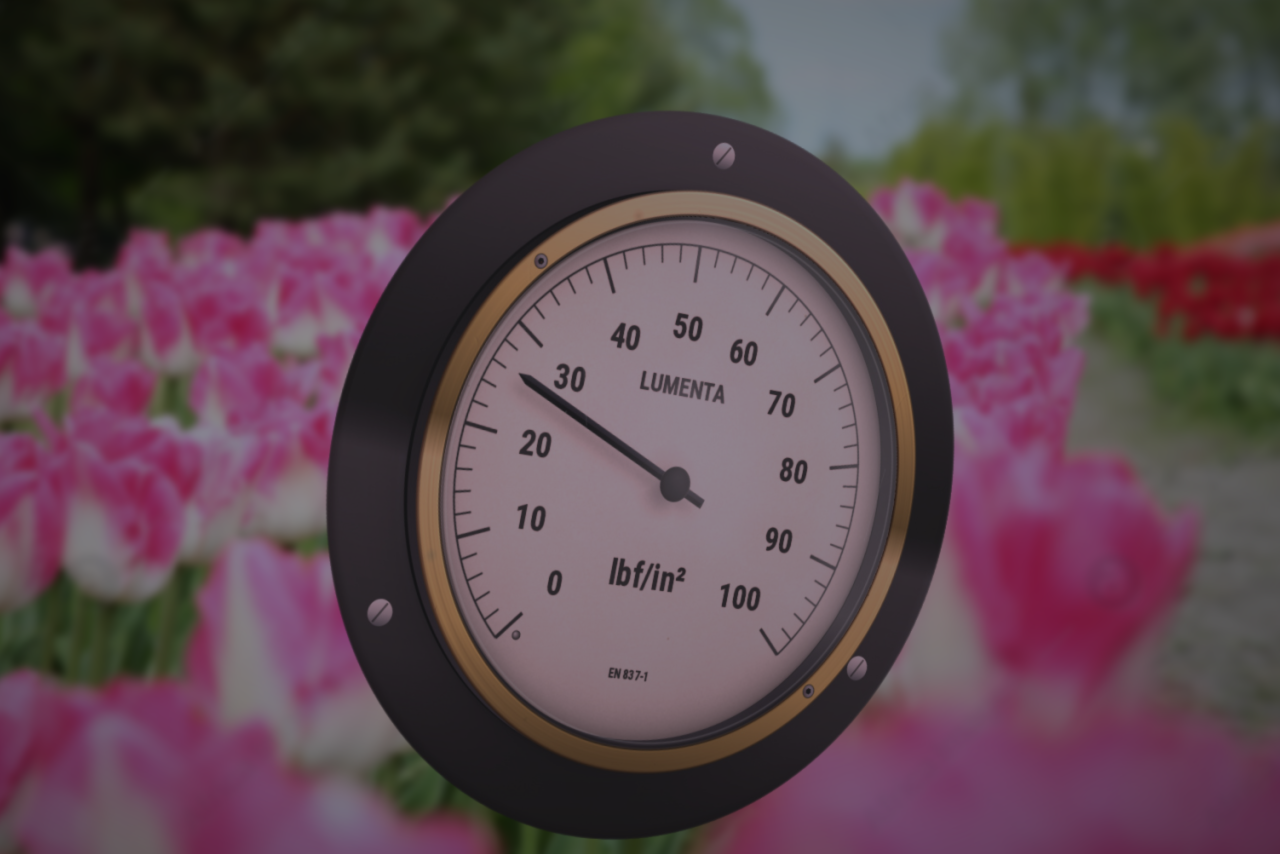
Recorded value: 26 (psi)
